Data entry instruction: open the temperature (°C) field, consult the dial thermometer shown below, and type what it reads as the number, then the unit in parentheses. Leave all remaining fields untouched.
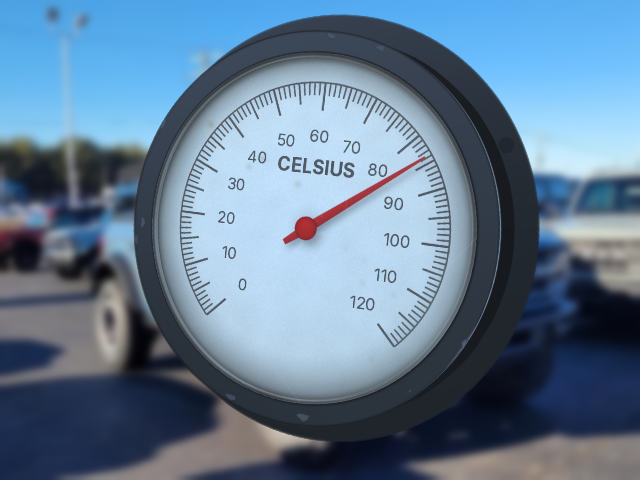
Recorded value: 84 (°C)
